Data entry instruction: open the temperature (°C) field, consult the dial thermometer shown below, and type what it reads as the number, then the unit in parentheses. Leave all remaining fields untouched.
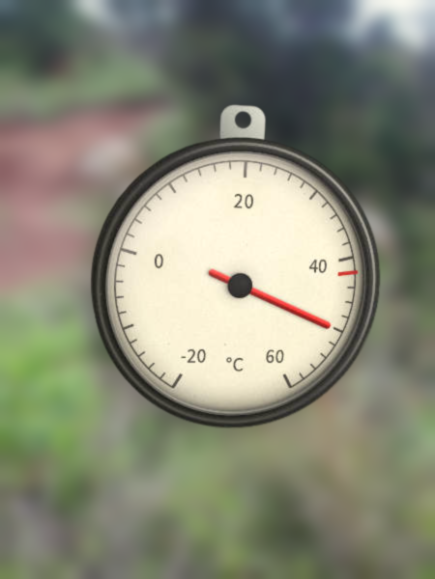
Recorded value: 50 (°C)
